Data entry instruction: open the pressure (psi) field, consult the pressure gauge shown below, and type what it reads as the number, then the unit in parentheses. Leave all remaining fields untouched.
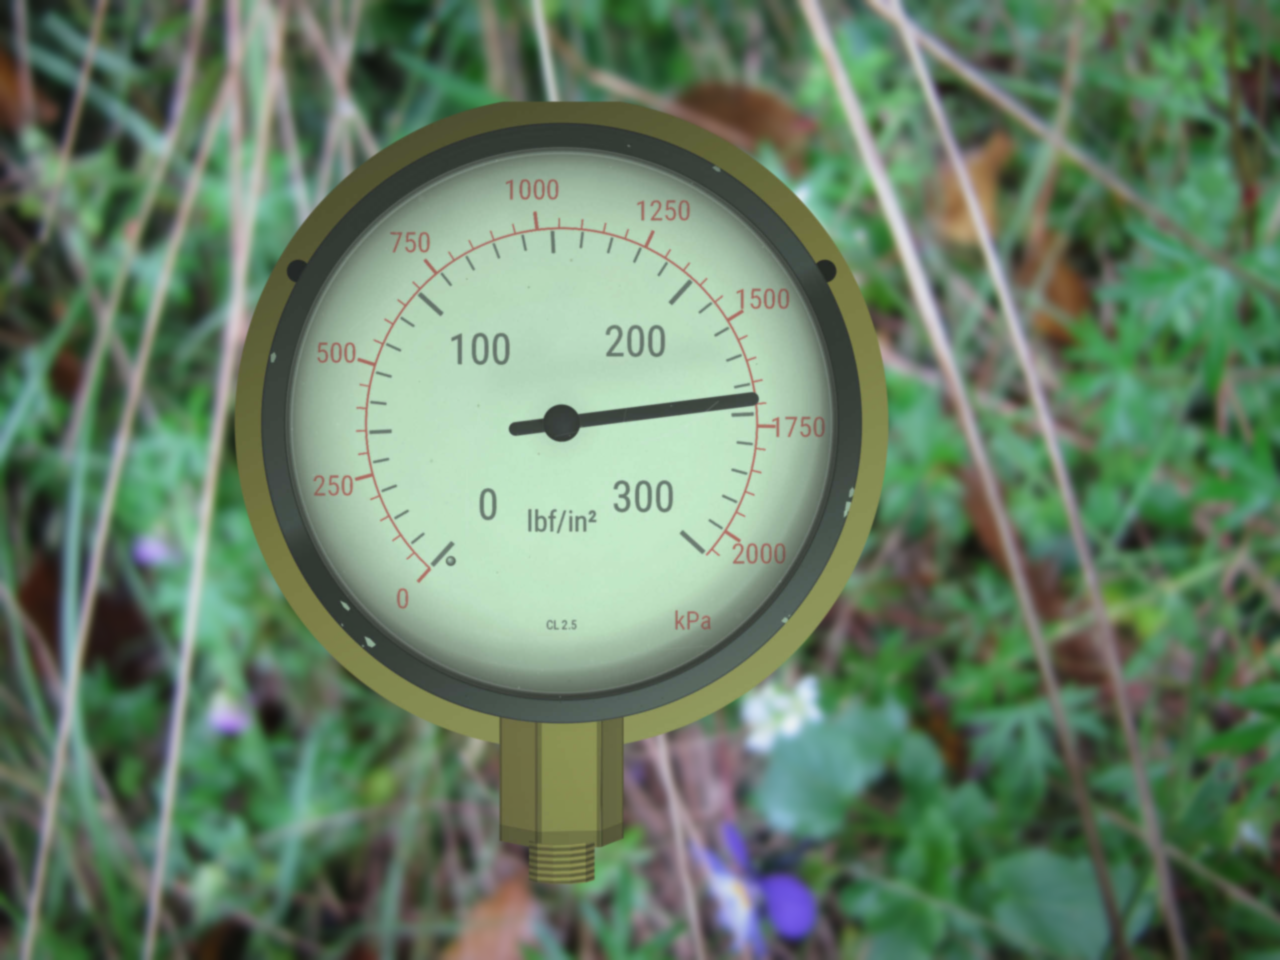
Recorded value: 245 (psi)
